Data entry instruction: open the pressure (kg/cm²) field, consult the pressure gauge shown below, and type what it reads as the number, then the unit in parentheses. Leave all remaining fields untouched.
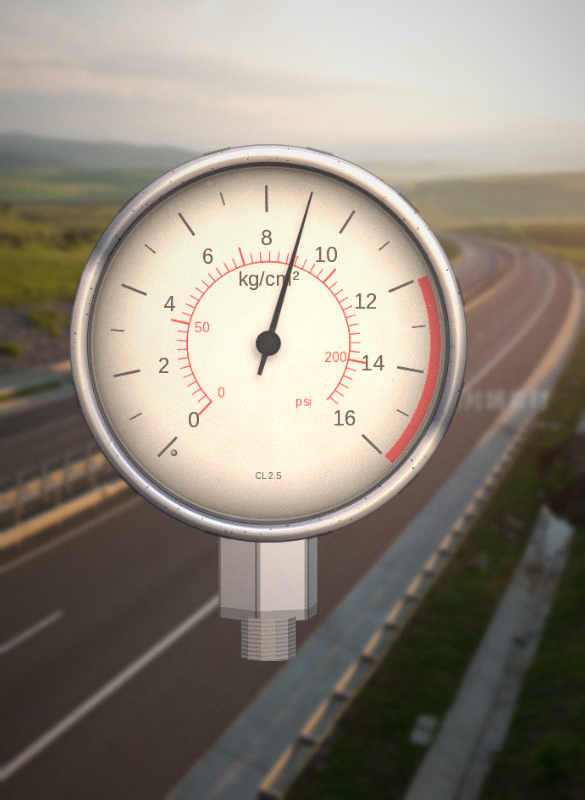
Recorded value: 9 (kg/cm²)
